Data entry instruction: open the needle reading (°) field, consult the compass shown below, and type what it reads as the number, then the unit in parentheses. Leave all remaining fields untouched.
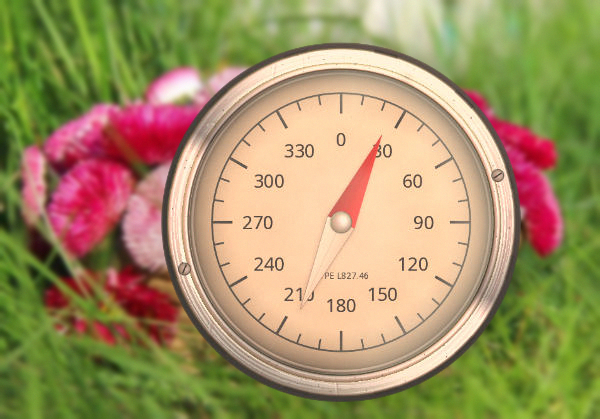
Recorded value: 25 (°)
